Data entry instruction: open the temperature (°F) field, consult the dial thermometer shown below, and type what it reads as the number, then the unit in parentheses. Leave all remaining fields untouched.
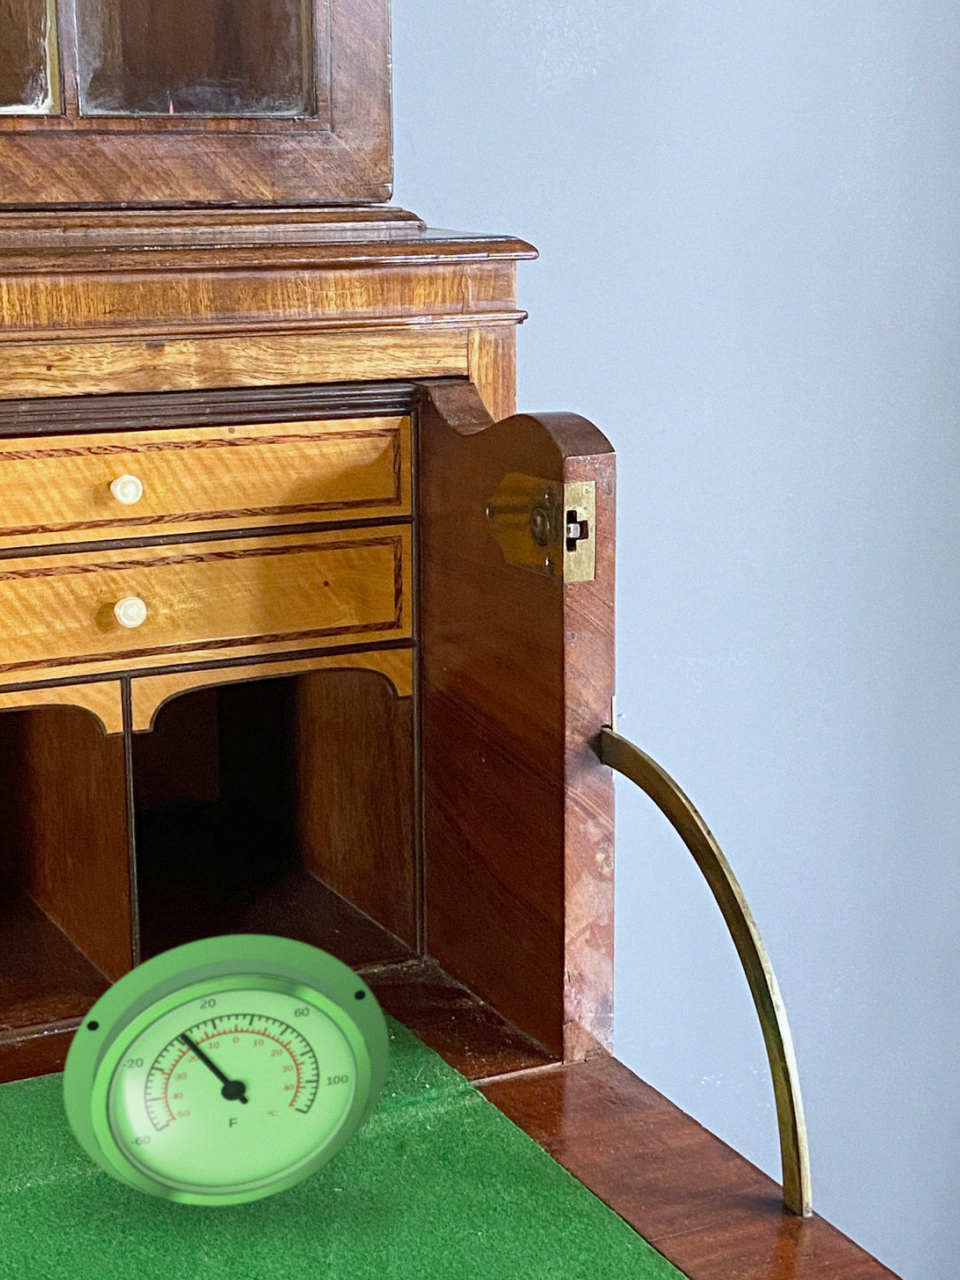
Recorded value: 4 (°F)
